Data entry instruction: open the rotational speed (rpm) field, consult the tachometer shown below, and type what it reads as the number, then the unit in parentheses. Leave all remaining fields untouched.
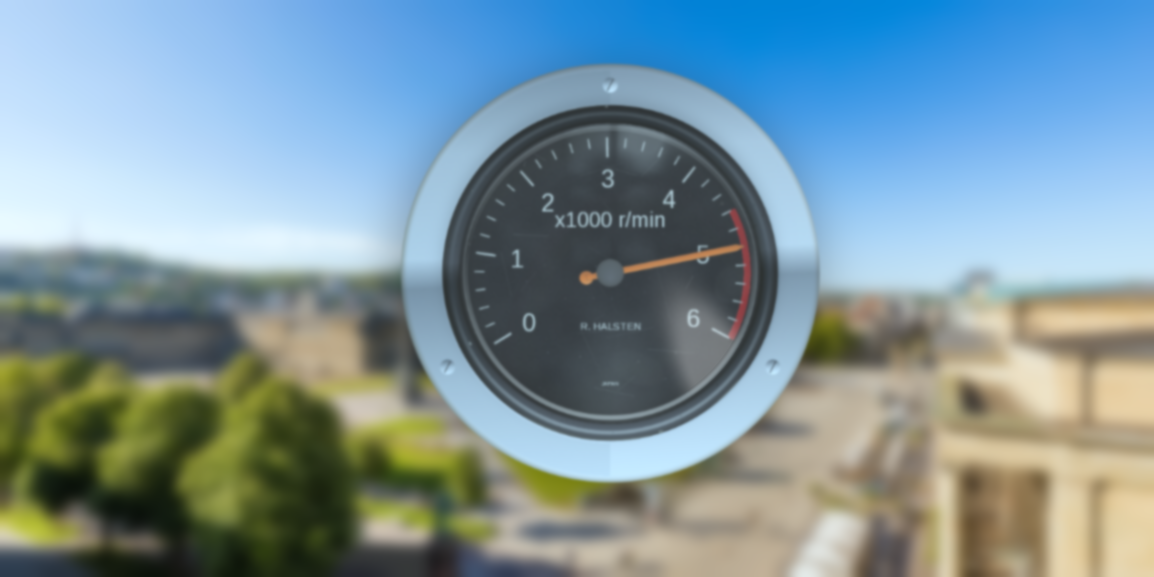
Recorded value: 5000 (rpm)
